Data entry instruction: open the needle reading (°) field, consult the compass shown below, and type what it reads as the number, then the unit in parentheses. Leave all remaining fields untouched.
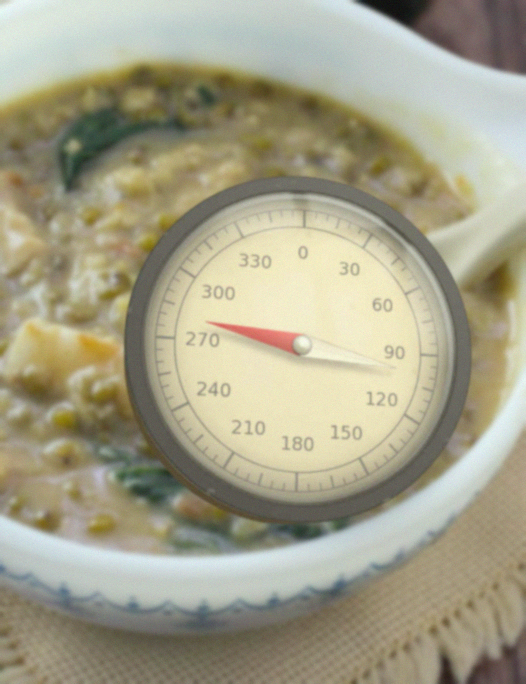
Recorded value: 280 (°)
